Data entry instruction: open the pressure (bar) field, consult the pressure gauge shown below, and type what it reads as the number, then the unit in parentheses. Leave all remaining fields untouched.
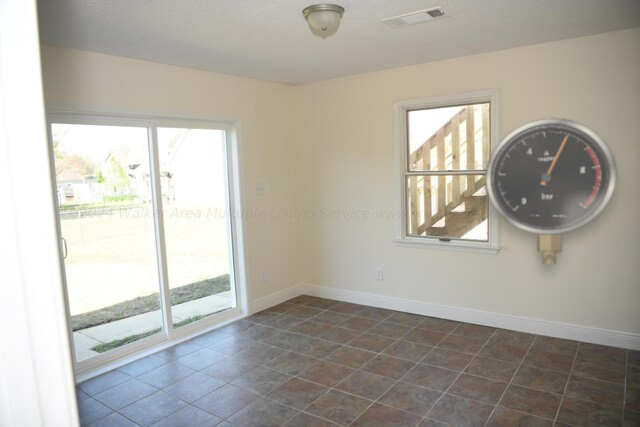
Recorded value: 6 (bar)
